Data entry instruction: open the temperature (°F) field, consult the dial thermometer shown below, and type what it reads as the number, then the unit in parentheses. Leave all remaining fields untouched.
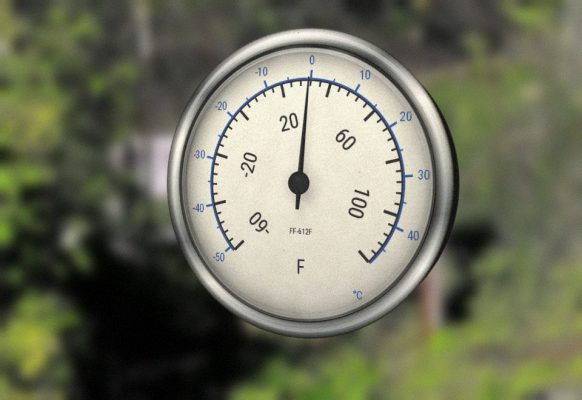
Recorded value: 32 (°F)
